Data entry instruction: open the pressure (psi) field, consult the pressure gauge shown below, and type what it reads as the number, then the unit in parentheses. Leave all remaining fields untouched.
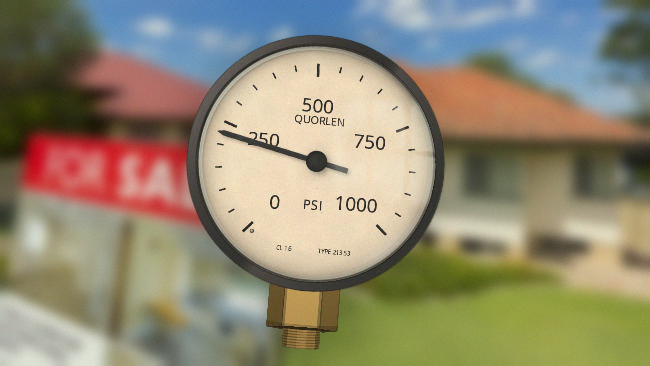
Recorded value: 225 (psi)
